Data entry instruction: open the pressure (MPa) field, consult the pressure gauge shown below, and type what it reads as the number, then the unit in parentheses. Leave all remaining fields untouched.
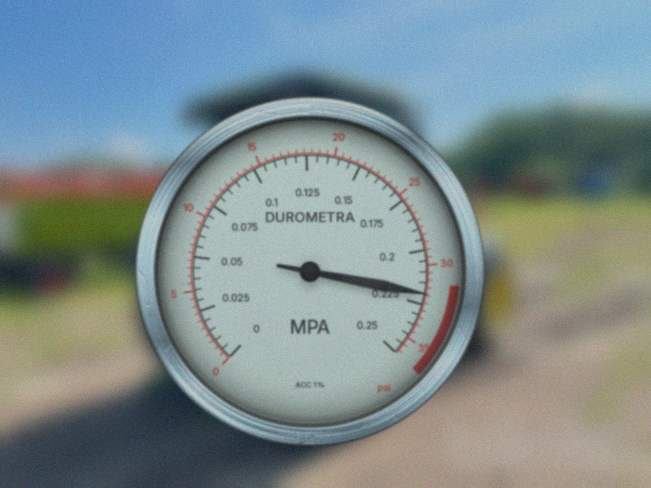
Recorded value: 0.22 (MPa)
